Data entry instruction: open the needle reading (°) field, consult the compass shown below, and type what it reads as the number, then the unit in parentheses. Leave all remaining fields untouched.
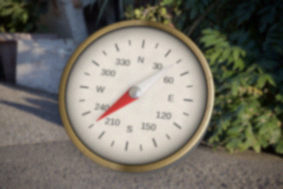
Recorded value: 225 (°)
